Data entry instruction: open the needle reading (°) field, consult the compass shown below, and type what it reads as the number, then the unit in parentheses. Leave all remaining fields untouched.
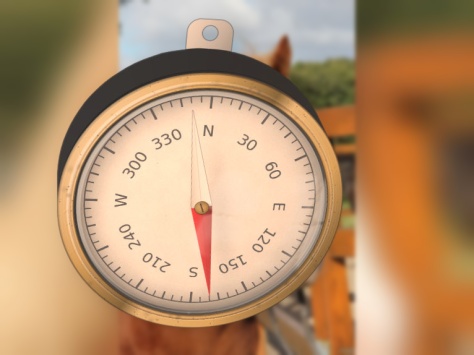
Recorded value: 170 (°)
